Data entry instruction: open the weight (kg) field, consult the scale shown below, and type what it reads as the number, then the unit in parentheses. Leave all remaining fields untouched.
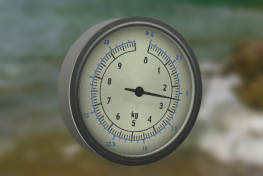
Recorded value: 2.5 (kg)
